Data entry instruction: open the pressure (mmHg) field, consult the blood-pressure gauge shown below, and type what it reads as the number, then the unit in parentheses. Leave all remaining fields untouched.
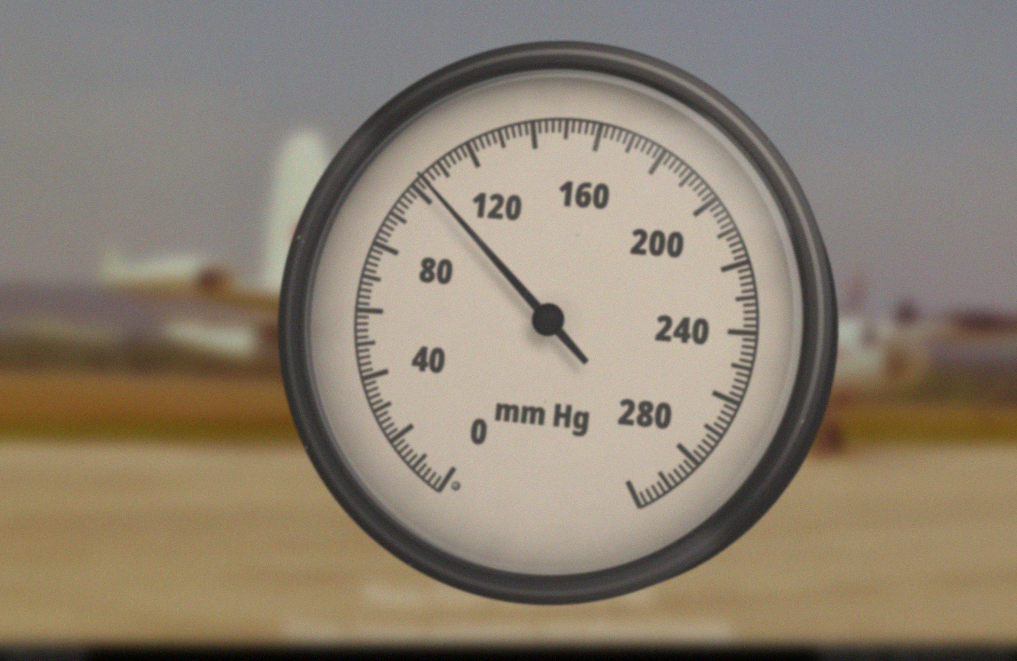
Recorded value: 104 (mmHg)
